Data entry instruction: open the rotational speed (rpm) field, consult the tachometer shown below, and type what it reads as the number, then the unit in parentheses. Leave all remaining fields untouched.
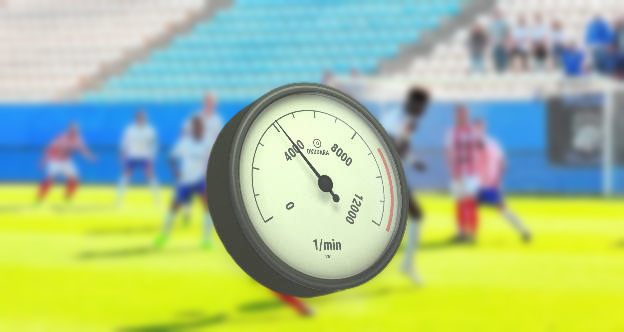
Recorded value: 4000 (rpm)
